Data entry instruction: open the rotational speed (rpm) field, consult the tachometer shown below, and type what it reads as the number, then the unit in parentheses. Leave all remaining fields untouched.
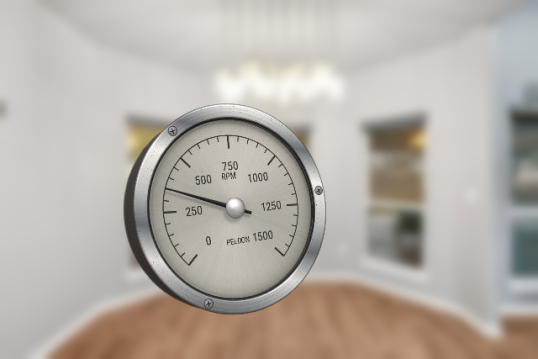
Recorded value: 350 (rpm)
